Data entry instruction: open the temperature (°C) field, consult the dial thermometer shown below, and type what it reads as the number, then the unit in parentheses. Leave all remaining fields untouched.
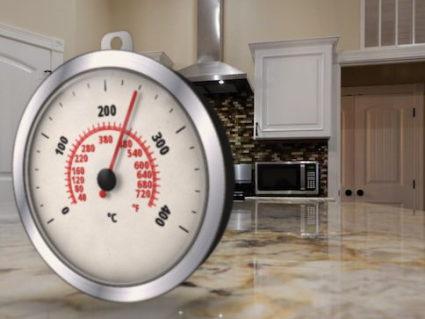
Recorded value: 240 (°C)
